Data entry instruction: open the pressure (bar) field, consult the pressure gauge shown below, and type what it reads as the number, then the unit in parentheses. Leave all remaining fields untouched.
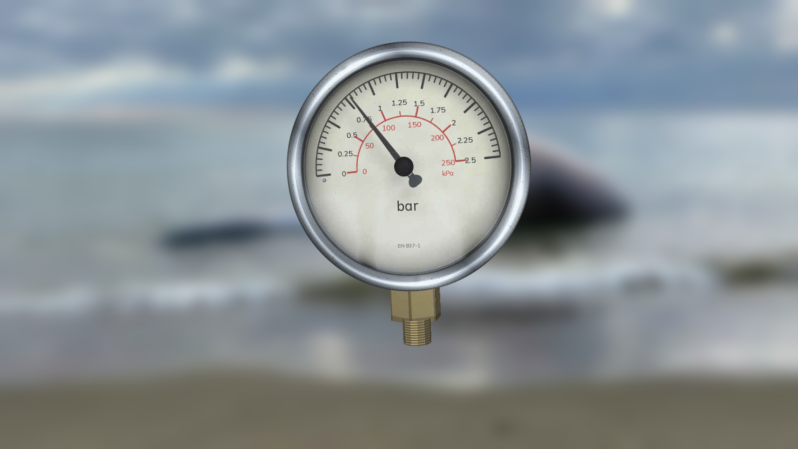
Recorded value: 0.8 (bar)
